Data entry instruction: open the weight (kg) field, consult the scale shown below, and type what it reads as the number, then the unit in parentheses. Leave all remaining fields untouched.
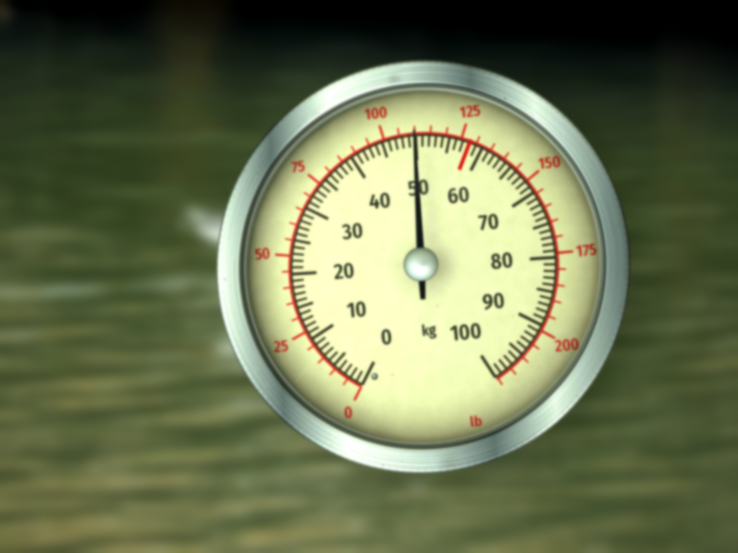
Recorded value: 50 (kg)
